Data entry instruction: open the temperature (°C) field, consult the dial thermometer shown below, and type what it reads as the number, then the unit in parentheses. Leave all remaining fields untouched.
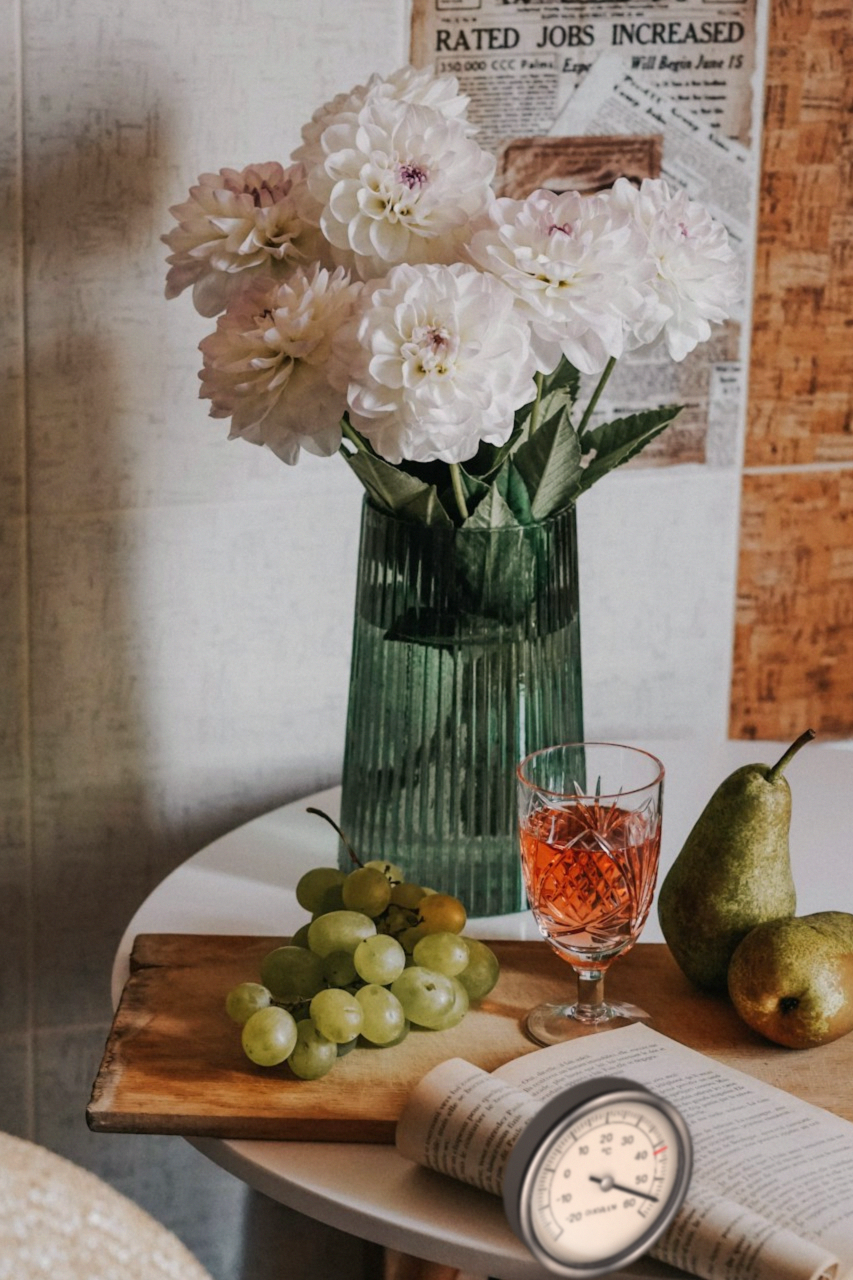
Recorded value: 55 (°C)
